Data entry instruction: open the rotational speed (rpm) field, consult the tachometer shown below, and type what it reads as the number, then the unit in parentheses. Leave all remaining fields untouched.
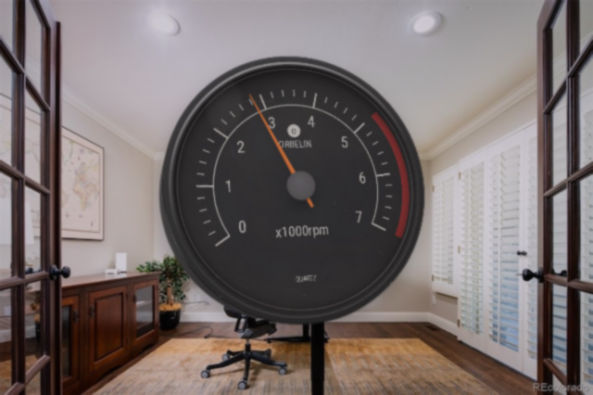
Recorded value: 2800 (rpm)
